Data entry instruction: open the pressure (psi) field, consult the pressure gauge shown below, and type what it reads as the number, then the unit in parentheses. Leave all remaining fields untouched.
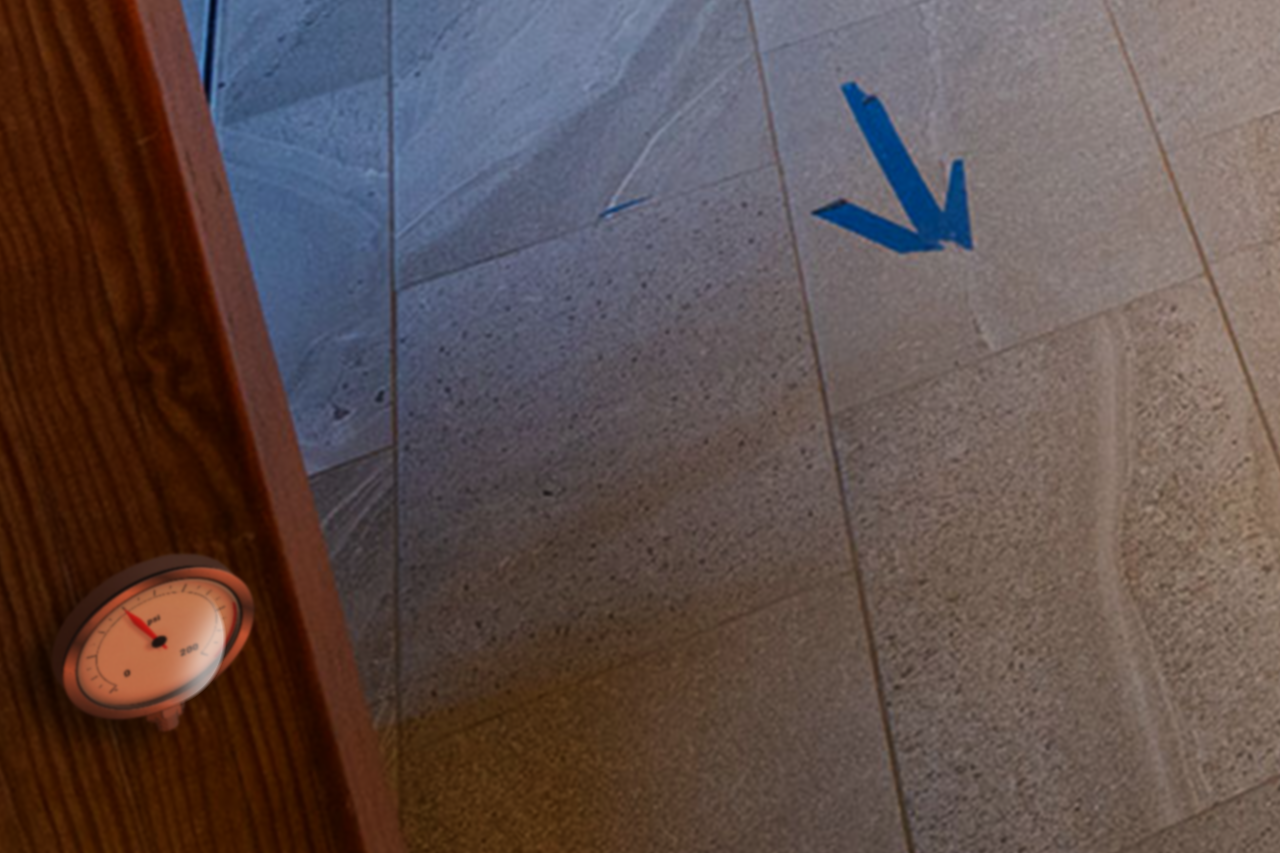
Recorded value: 80 (psi)
